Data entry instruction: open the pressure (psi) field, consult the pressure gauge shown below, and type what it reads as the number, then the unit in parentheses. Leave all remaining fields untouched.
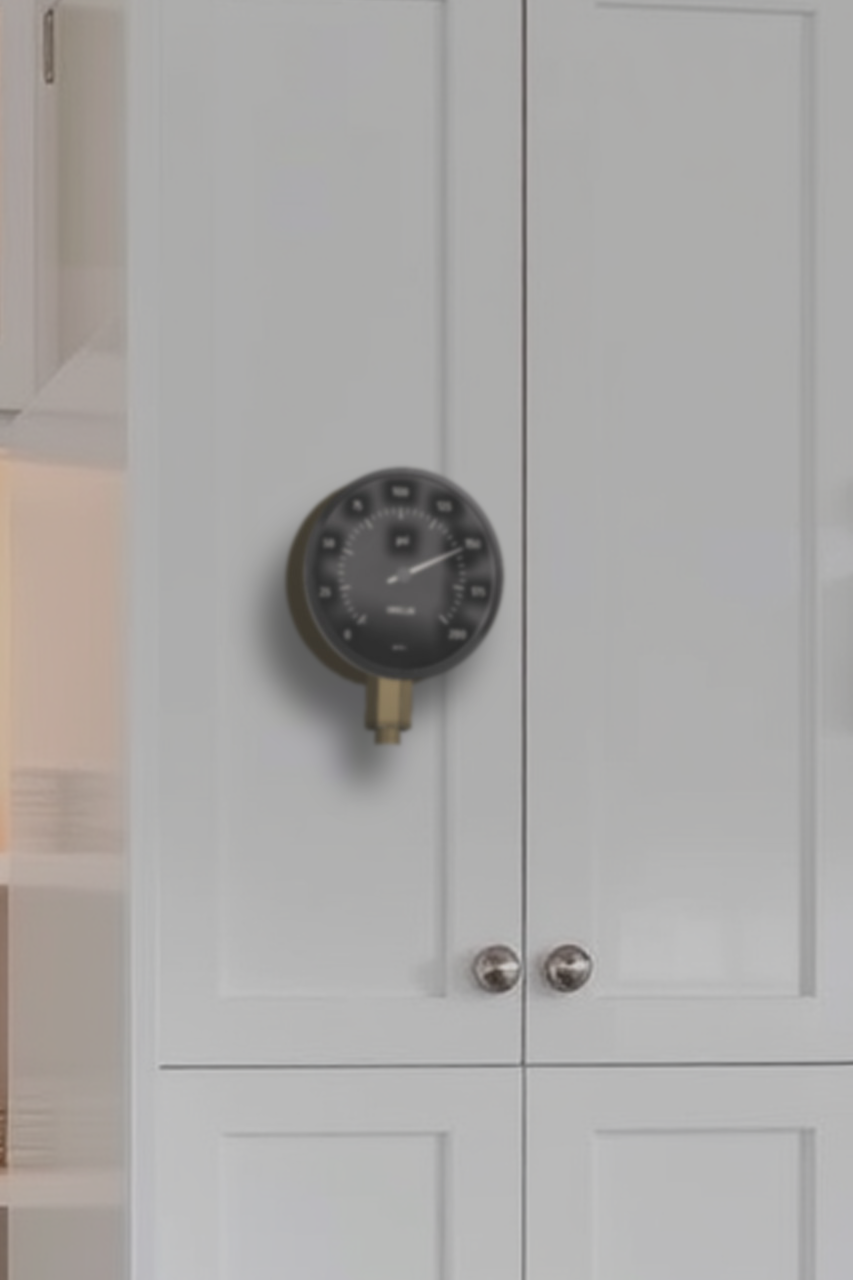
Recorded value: 150 (psi)
